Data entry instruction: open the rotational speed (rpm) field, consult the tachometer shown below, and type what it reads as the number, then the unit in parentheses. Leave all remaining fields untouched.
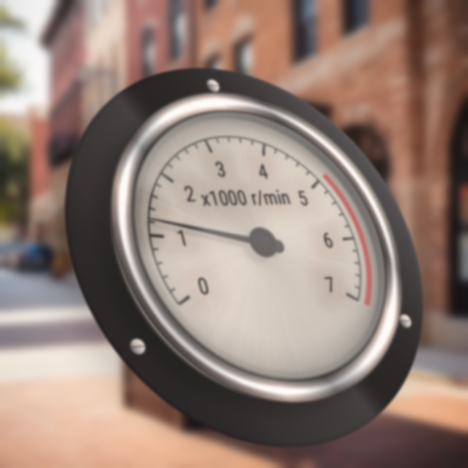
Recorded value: 1200 (rpm)
